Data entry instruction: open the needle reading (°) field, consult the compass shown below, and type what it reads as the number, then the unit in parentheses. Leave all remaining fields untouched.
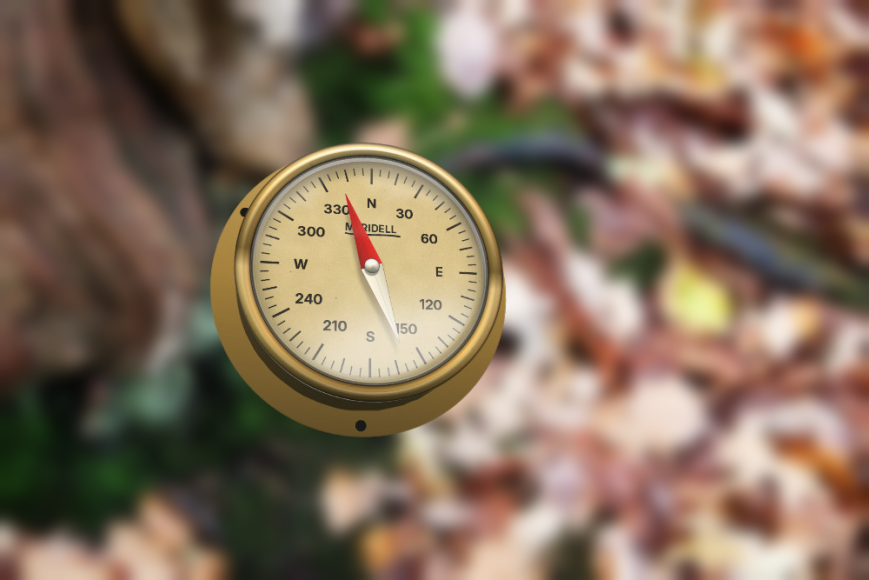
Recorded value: 340 (°)
